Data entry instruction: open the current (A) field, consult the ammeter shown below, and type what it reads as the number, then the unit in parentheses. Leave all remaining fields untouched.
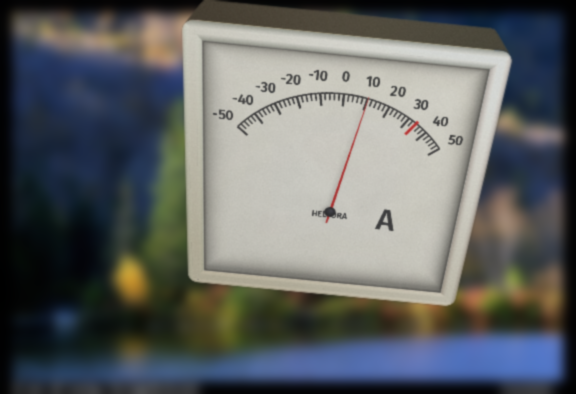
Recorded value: 10 (A)
